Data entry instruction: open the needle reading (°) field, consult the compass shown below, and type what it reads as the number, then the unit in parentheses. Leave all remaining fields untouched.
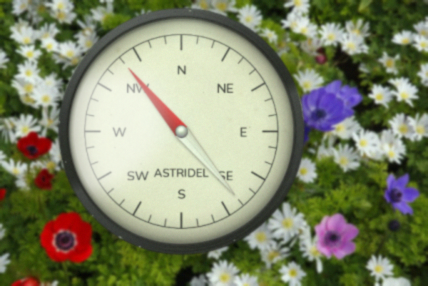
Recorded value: 320 (°)
